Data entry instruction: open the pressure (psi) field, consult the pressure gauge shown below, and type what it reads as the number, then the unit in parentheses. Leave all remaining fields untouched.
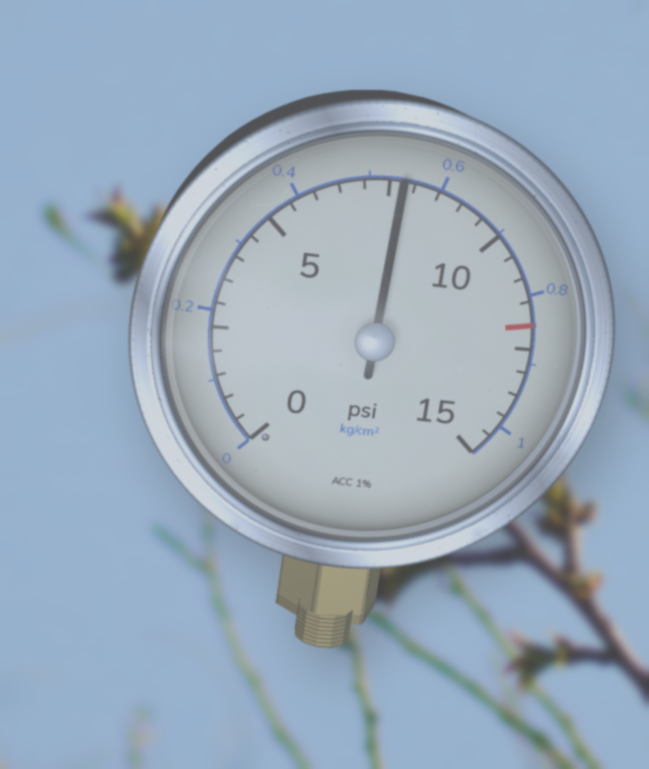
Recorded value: 7.75 (psi)
